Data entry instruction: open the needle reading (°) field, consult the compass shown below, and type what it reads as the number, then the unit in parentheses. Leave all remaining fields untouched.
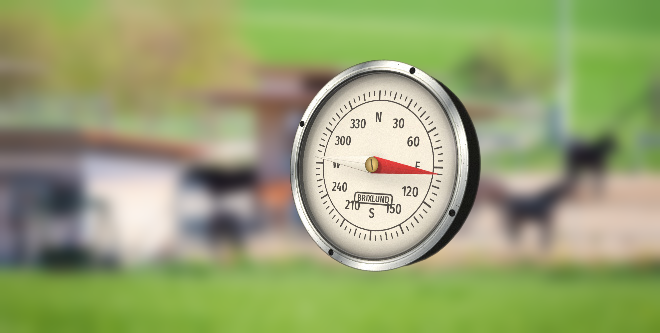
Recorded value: 95 (°)
